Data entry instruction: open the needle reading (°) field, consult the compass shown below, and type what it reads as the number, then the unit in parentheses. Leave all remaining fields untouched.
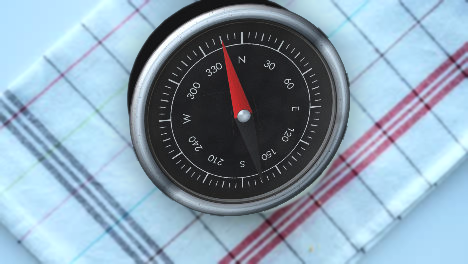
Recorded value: 345 (°)
